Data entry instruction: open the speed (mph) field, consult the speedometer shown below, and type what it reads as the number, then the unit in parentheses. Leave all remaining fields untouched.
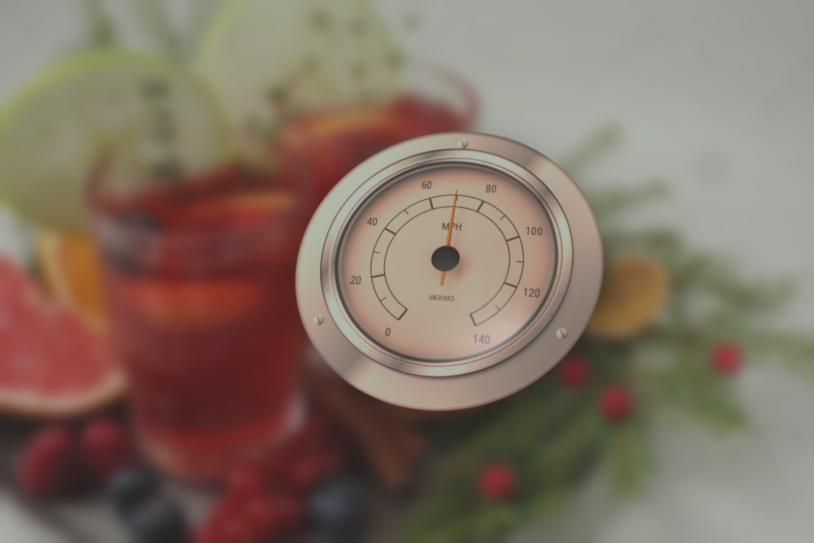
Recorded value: 70 (mph)
